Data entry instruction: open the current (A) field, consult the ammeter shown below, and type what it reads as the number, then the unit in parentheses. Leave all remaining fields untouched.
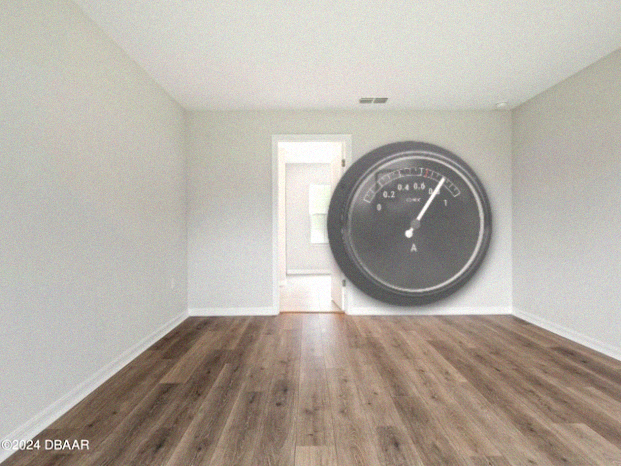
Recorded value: 0.8 (A)
